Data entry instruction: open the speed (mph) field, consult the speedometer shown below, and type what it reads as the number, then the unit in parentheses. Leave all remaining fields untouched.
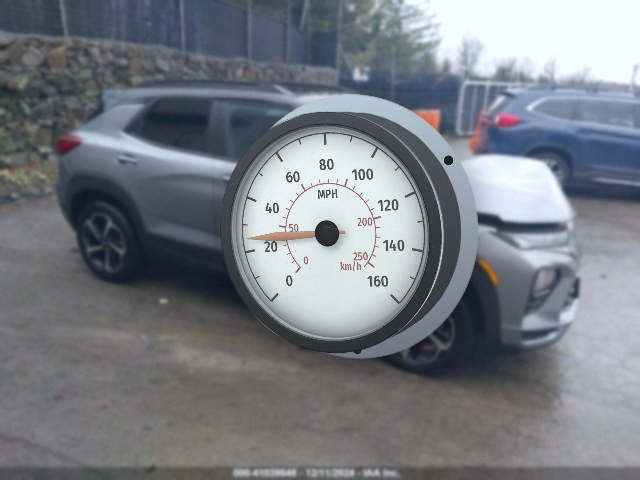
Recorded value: 25 (mph)
